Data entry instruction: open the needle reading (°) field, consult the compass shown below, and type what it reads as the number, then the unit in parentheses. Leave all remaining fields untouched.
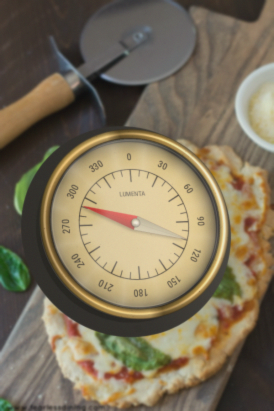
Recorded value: 290 (°)
